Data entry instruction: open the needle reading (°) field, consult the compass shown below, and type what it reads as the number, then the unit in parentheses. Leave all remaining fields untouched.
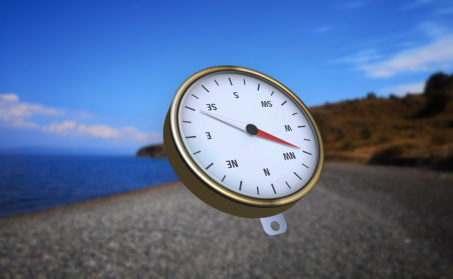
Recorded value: 300 (°)
